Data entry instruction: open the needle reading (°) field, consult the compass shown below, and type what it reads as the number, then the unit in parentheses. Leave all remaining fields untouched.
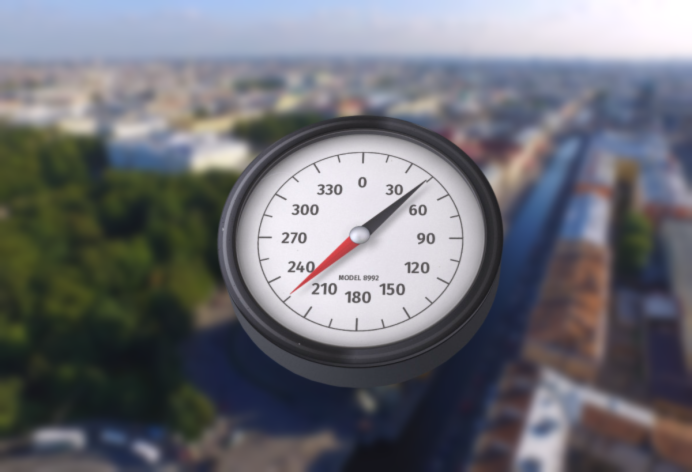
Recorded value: 225 (°)
